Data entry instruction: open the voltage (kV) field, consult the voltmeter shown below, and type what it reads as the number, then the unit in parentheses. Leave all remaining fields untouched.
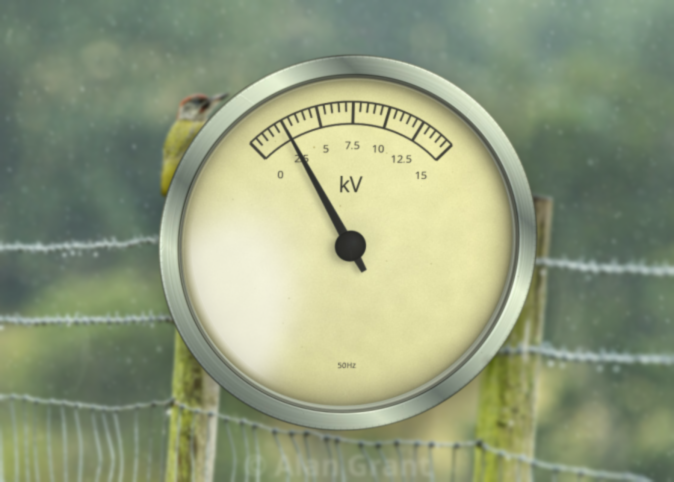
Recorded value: 2.5 (kV)
